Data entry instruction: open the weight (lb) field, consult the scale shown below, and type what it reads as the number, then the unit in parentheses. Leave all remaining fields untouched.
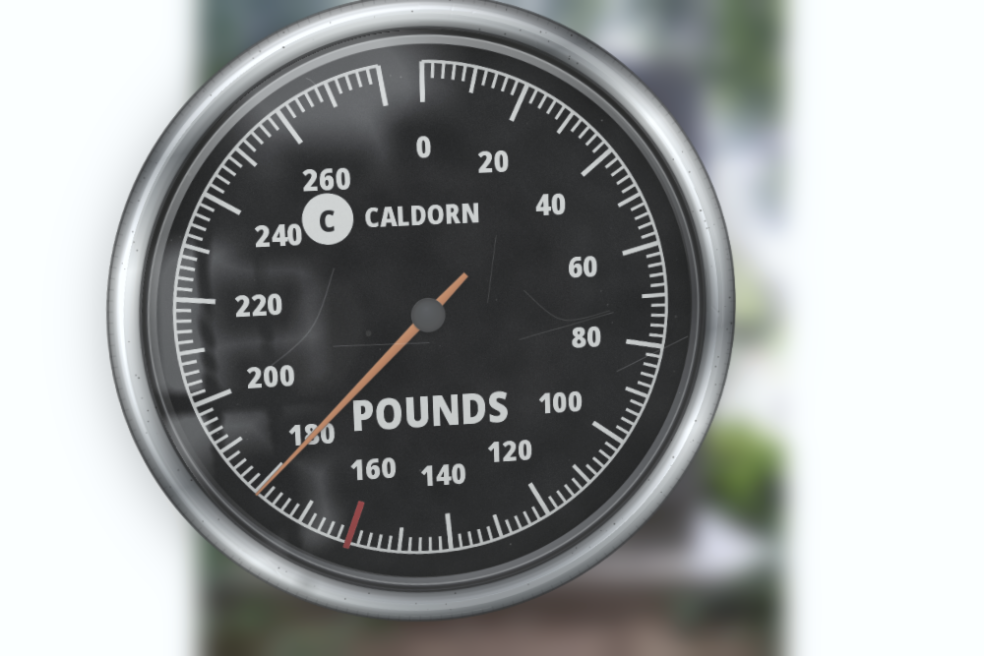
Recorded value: 180 (lb)
